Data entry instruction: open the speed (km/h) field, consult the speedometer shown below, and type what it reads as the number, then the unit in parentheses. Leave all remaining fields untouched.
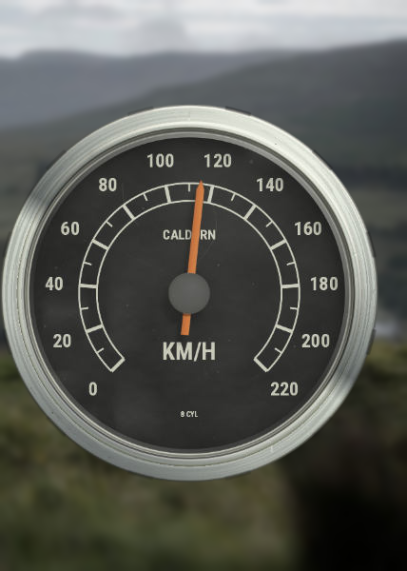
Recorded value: 115 (km/h)
